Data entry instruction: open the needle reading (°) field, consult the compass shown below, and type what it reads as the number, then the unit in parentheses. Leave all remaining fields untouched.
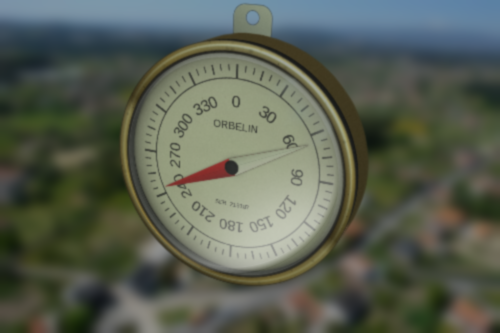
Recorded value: 245 (°)
